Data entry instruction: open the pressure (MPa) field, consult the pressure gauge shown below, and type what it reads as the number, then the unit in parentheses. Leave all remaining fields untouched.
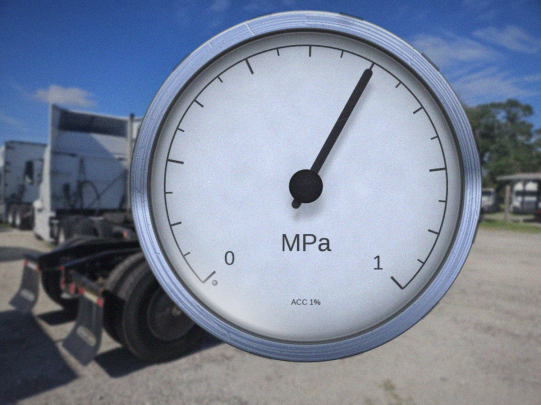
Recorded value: 0.6 (MPa)
